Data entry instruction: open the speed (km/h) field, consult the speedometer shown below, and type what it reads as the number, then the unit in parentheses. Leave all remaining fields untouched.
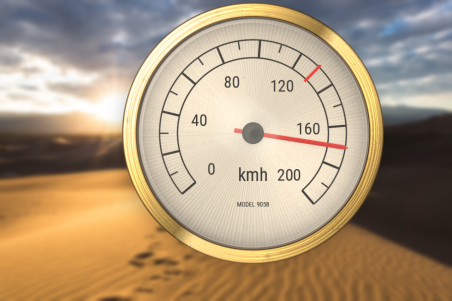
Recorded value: 170 (km/h)
